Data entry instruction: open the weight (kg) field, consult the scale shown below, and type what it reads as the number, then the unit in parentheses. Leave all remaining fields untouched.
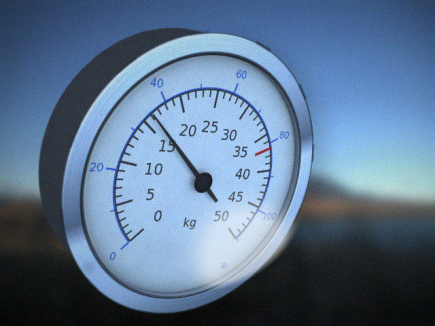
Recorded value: 16 (kg)
